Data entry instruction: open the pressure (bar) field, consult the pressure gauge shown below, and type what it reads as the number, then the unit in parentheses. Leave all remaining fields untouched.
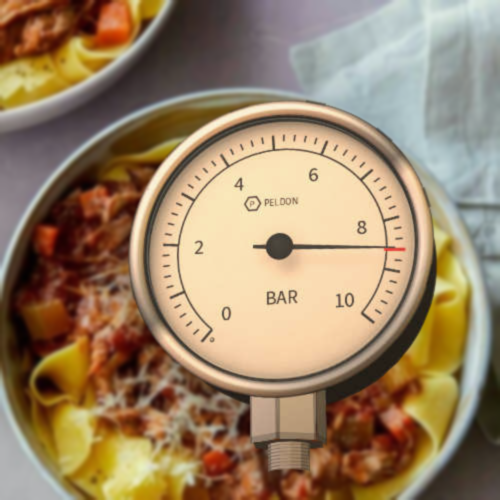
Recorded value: 8.6 (bar)
